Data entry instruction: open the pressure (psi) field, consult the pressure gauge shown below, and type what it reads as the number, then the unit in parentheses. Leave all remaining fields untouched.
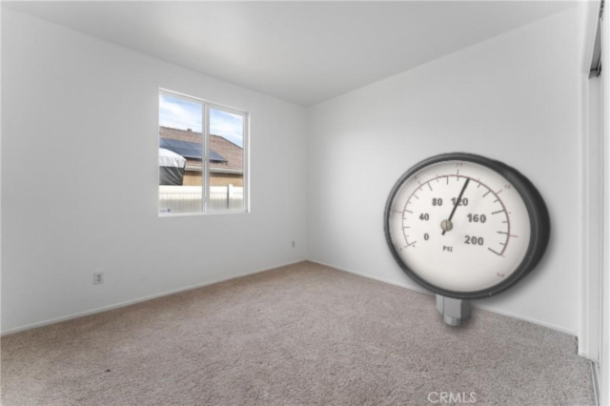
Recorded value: 120 (psi)
